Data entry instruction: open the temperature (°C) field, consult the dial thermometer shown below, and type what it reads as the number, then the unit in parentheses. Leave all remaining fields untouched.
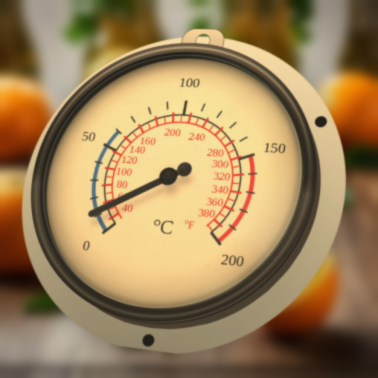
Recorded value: 10 (°C)
